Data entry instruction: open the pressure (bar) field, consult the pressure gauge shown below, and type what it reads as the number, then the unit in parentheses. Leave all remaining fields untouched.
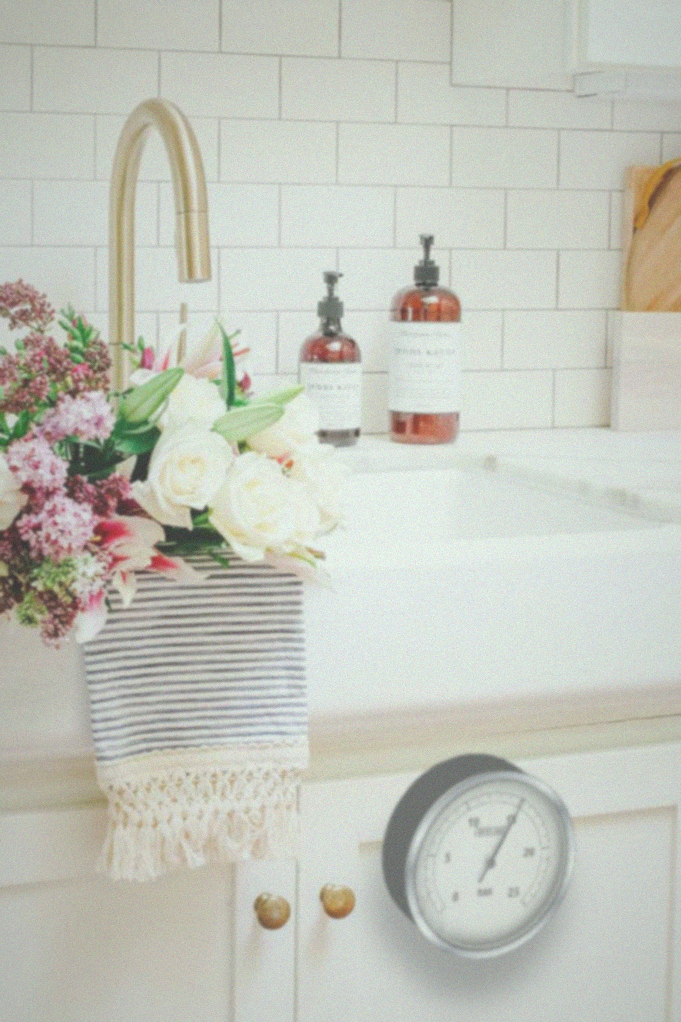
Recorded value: 15 (bar)
